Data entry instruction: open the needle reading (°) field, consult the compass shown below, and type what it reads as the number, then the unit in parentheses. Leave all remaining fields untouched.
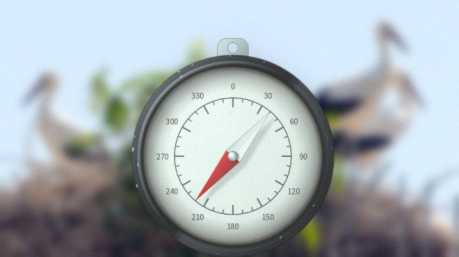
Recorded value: 220 (°)
